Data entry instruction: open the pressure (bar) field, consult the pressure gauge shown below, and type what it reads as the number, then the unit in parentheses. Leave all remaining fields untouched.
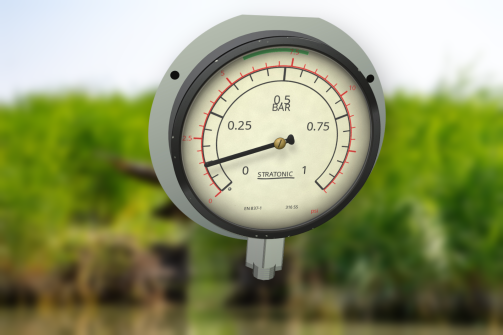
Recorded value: 0.1 (bar)
